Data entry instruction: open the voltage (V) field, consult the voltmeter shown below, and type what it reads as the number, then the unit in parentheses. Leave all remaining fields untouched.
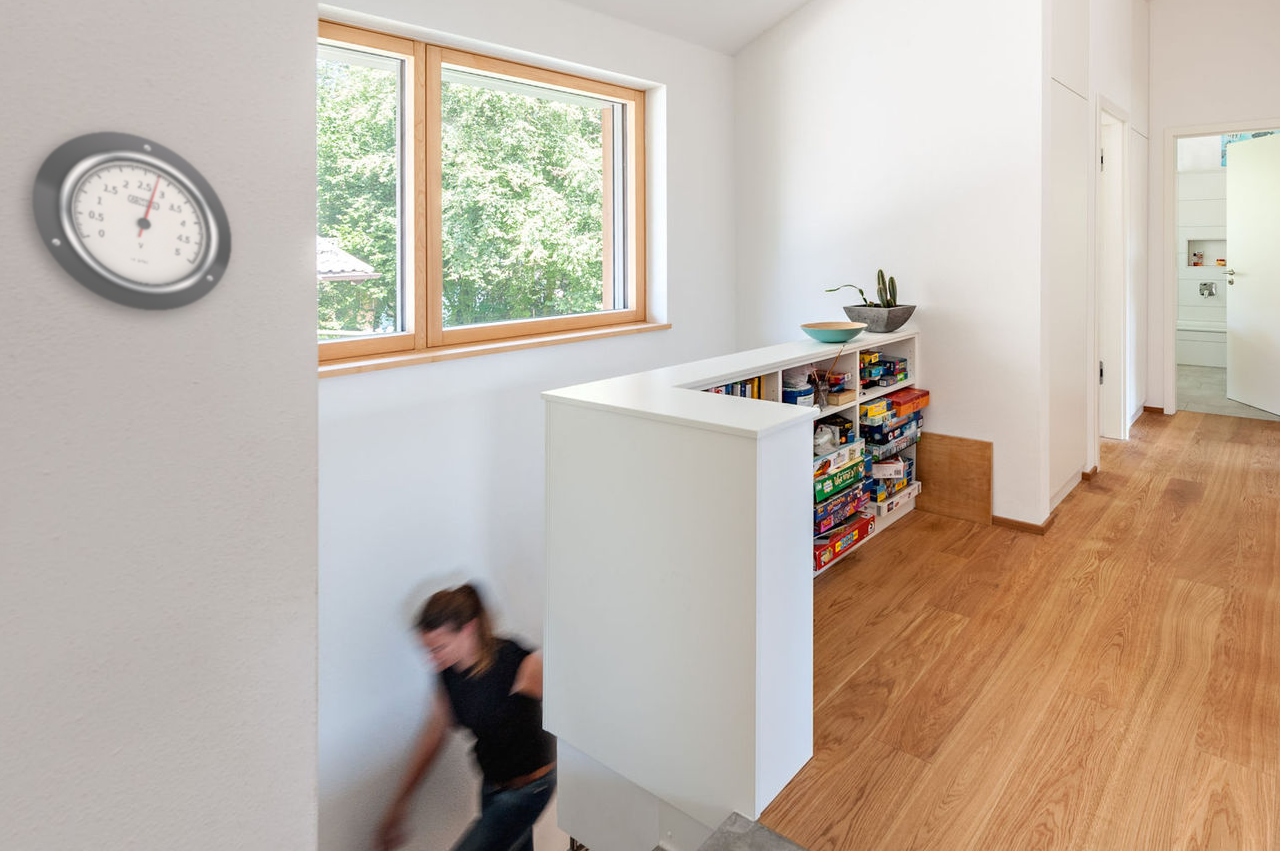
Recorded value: 2.75 (V)
